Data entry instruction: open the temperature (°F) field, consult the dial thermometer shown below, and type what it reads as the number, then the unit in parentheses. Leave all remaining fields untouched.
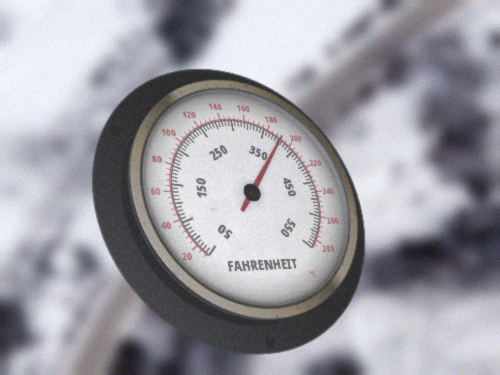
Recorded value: 375 (°F)
